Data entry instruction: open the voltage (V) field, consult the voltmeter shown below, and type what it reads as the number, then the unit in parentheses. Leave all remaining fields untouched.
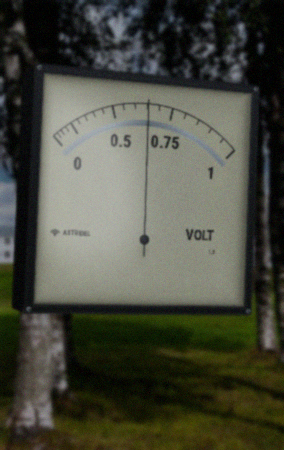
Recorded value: 0.65 (V)
